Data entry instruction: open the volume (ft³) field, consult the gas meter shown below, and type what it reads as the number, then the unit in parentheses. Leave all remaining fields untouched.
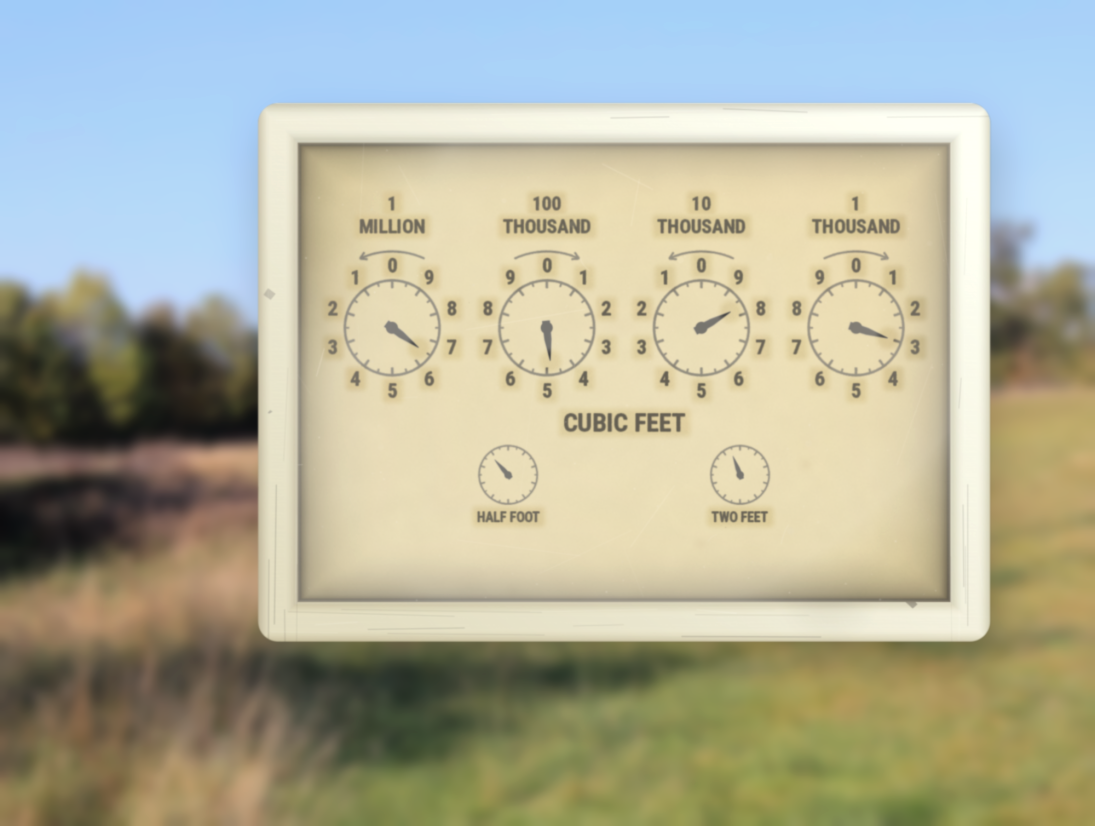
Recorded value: 648300 (ft³)
